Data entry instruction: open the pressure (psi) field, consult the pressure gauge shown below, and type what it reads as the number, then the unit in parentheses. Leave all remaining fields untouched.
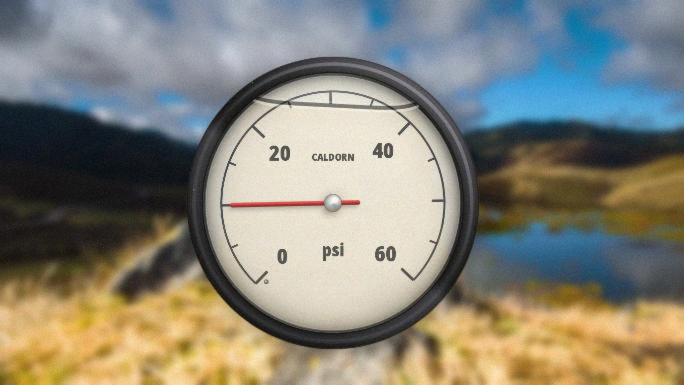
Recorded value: 10 (psi)
